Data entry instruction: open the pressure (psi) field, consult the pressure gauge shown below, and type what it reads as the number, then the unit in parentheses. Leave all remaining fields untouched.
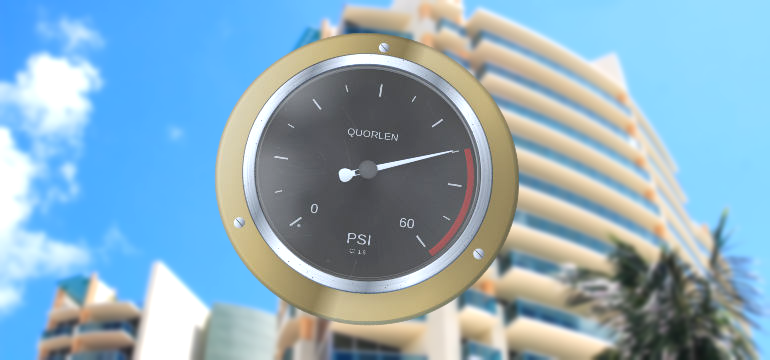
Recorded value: 45 (psi)
